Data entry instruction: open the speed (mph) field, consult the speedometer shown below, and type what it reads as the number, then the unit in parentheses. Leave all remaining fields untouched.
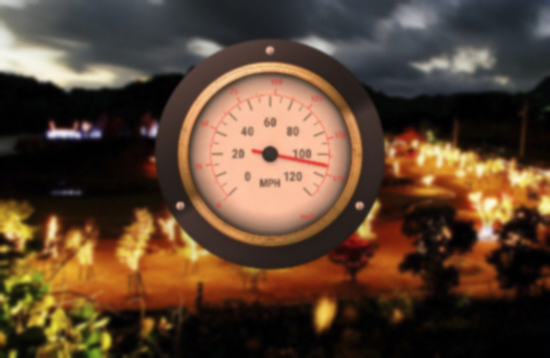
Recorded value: 105 (mph)
